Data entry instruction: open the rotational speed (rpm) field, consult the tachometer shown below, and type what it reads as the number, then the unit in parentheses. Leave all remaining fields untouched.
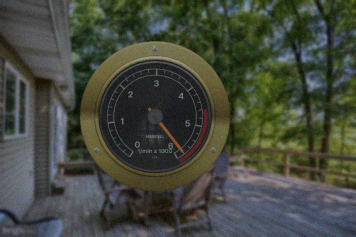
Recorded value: 5800 (rpm)
